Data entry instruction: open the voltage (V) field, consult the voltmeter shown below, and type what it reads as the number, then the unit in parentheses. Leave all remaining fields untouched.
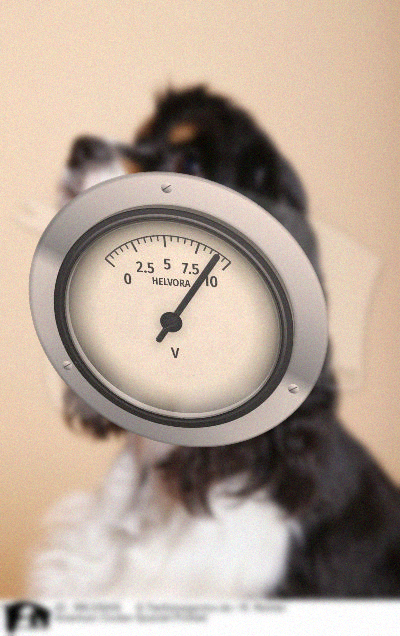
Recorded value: 9 (V)
